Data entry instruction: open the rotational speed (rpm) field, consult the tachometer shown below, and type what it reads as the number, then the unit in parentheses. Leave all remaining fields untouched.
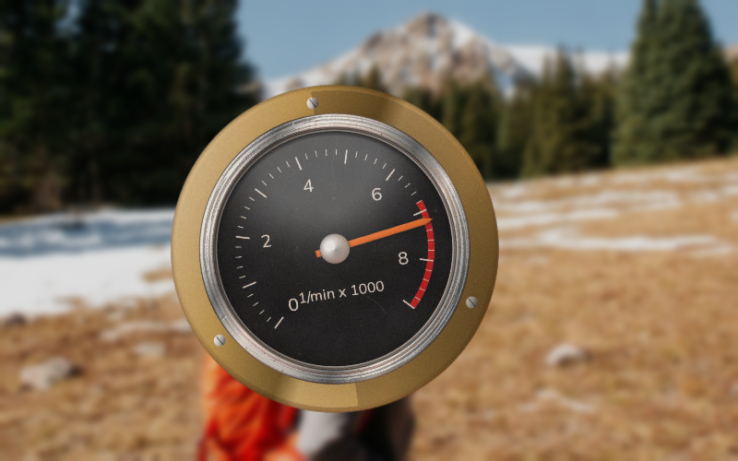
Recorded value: 7200 (rpm)
